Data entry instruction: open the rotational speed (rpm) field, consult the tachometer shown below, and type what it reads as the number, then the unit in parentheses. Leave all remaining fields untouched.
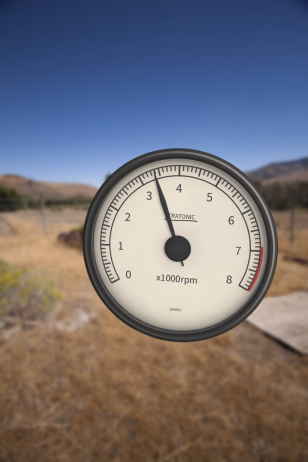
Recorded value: 3400 (rpm)
